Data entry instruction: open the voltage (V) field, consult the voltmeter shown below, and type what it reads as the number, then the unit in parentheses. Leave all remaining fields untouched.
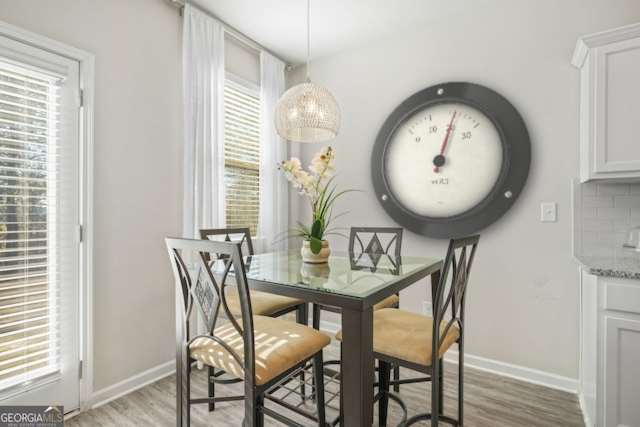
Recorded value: 20 (V)
